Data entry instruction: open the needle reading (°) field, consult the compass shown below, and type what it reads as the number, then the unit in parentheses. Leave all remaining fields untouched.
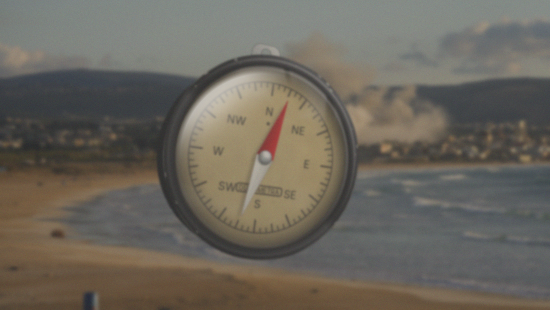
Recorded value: 15 (°)
